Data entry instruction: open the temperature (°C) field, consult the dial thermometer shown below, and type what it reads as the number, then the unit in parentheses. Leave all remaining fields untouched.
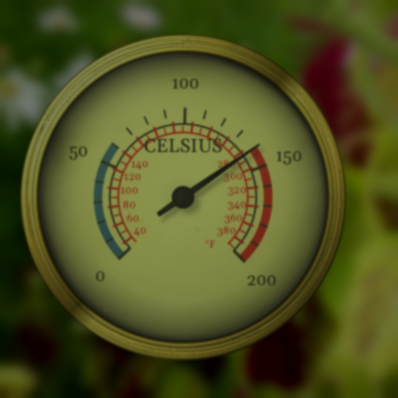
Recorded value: 140 (°C)
